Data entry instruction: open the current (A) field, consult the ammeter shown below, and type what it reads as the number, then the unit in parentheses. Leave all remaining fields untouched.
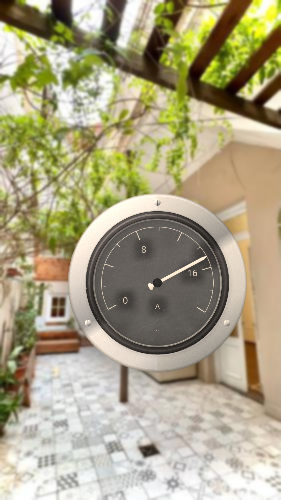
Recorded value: 15 (A)
